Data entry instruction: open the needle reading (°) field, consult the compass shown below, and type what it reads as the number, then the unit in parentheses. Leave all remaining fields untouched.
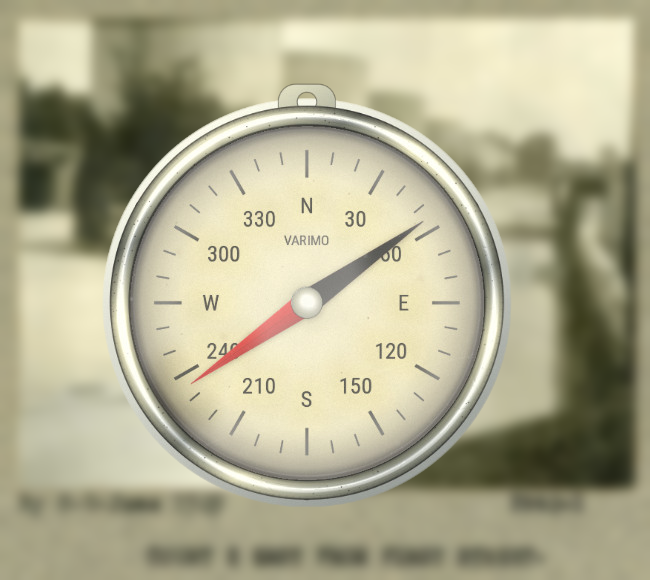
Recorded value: 235 (°)
